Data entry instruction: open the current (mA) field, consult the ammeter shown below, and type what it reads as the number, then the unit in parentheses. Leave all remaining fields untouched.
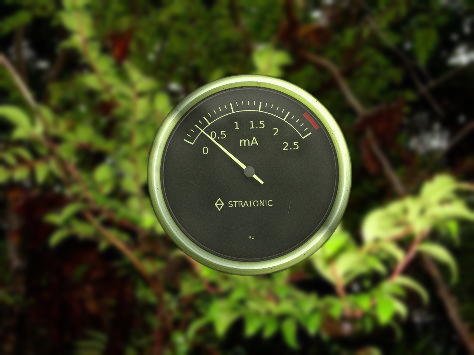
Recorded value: 0.3 (mA)
